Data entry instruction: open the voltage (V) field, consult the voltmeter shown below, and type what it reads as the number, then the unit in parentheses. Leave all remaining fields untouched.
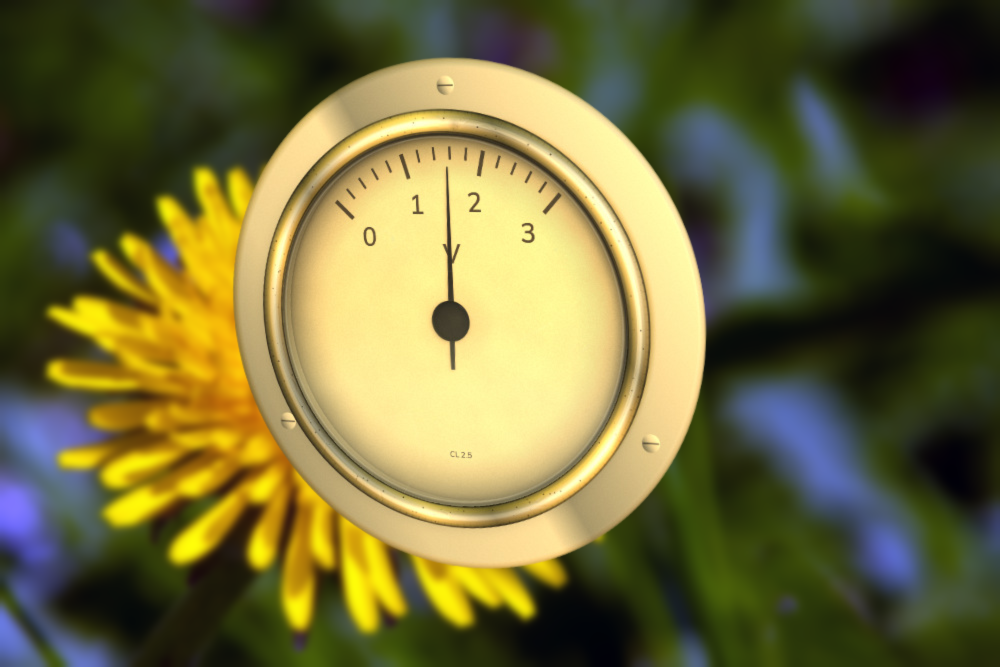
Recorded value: 1.6 (V)
